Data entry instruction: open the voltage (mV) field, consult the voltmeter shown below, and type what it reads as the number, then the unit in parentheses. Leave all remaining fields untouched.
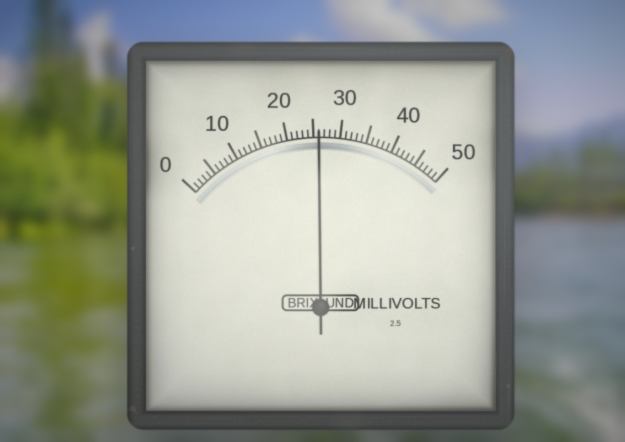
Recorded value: 26 (mV)
